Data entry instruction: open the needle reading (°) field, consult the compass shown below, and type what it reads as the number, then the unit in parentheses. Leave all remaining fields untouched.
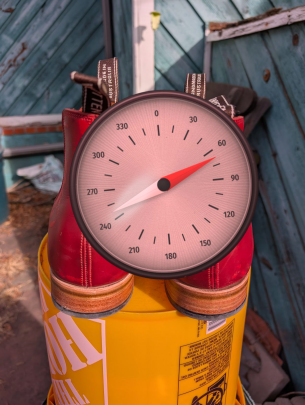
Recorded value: 67.5 (°)
